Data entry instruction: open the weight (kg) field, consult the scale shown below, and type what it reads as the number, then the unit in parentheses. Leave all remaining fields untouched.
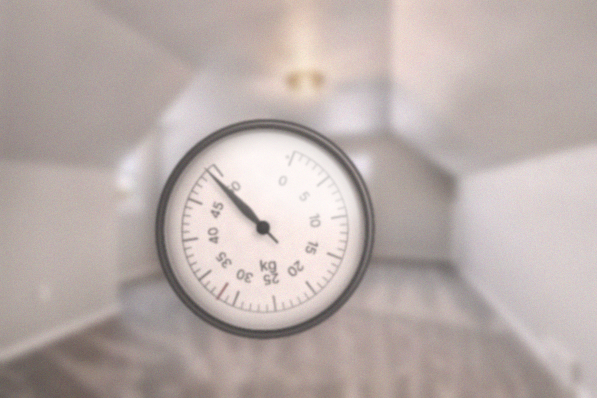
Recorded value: 49 (kg)
